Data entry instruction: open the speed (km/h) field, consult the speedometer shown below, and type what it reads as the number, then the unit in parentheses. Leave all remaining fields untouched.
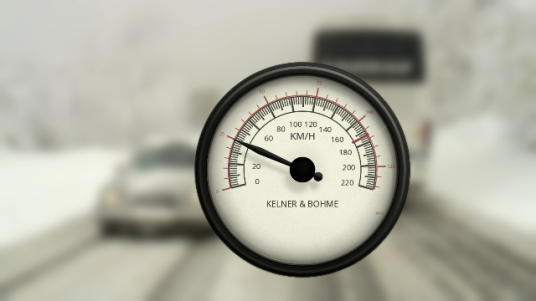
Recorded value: 40 (km/h)
